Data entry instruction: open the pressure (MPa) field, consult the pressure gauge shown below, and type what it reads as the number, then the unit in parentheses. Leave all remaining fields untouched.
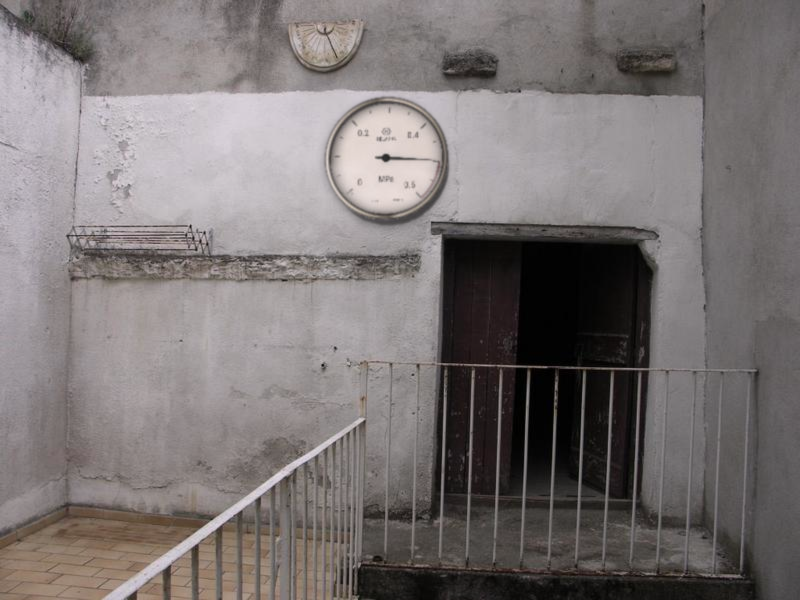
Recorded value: 0.5 (MPa)
